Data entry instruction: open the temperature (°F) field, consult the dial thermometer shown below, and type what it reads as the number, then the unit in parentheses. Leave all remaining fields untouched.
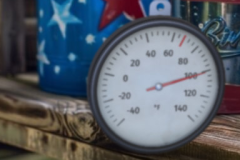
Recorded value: 100 (°F)
